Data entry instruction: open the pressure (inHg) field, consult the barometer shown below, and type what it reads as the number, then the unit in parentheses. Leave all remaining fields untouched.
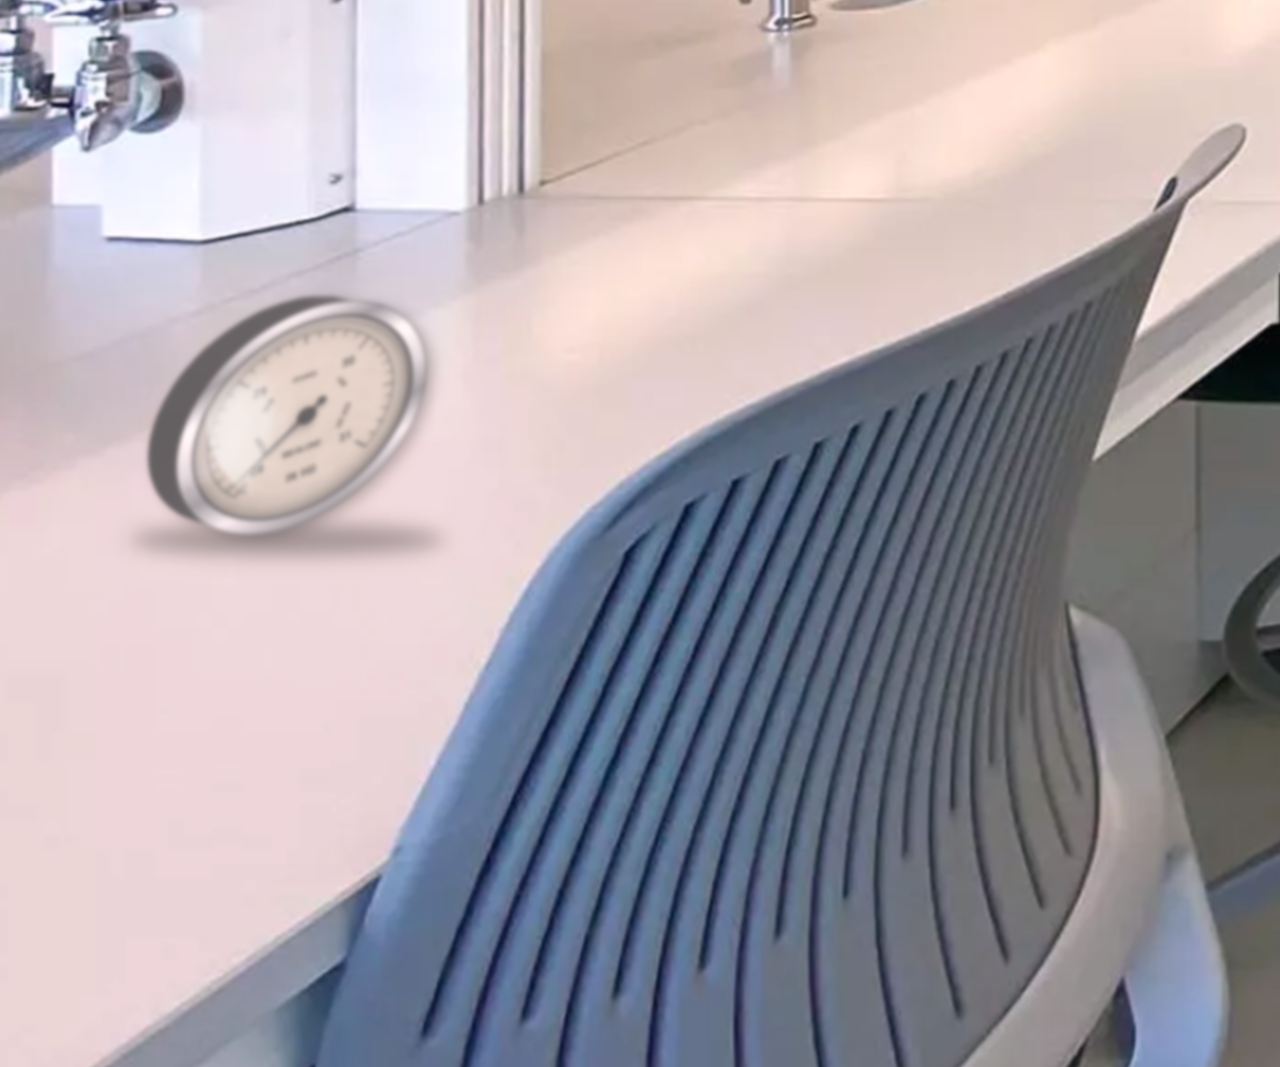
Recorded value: 28.1 (inHg)
